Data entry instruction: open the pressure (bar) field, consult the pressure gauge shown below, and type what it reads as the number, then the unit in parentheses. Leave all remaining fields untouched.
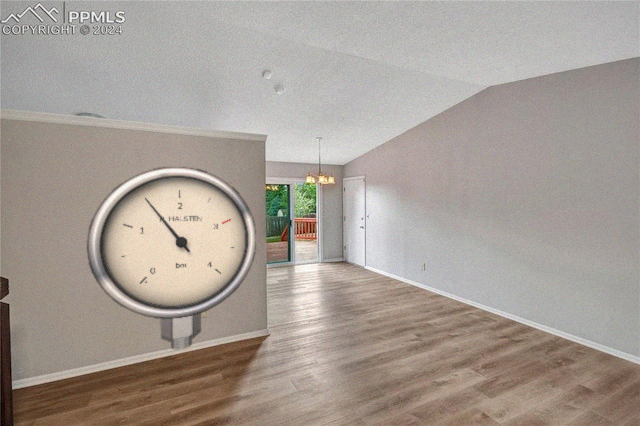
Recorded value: 1.5 (bar)
